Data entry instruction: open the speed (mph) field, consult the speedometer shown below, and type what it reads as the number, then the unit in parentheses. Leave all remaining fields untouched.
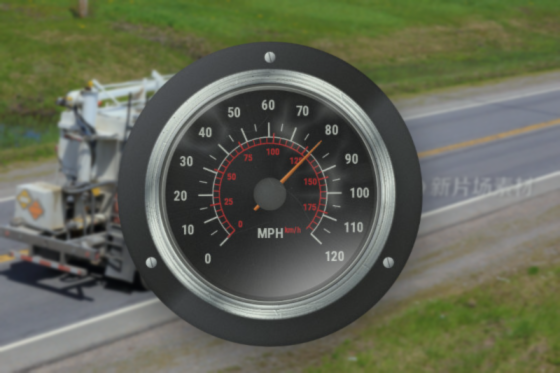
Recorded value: 80 (mph)
